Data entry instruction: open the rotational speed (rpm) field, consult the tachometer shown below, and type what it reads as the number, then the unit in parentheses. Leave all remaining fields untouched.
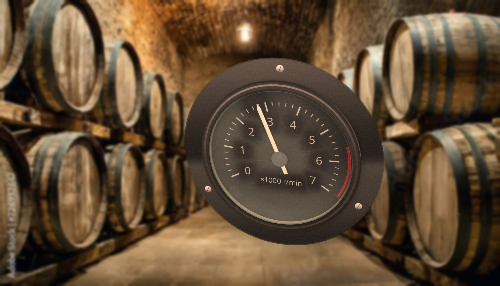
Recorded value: 2800 (rpm)
